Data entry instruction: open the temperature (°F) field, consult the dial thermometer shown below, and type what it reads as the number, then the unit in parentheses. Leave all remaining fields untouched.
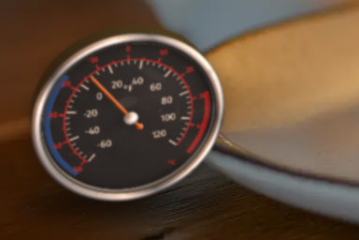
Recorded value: 8 (°F)
